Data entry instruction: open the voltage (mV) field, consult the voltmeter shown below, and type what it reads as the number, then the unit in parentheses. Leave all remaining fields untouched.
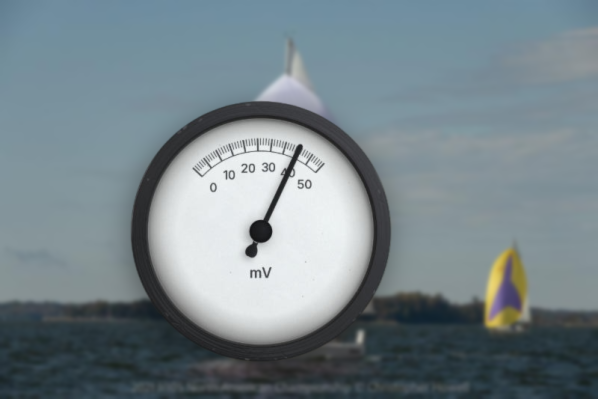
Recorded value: 40 (mV)
